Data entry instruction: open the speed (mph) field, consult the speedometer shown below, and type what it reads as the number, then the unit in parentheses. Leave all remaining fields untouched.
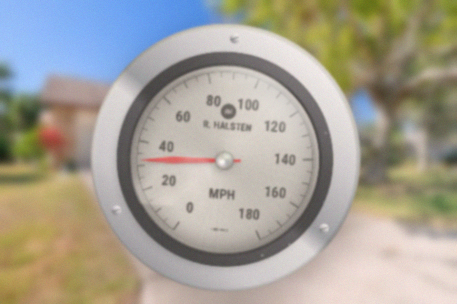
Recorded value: 32.5 (mph)
